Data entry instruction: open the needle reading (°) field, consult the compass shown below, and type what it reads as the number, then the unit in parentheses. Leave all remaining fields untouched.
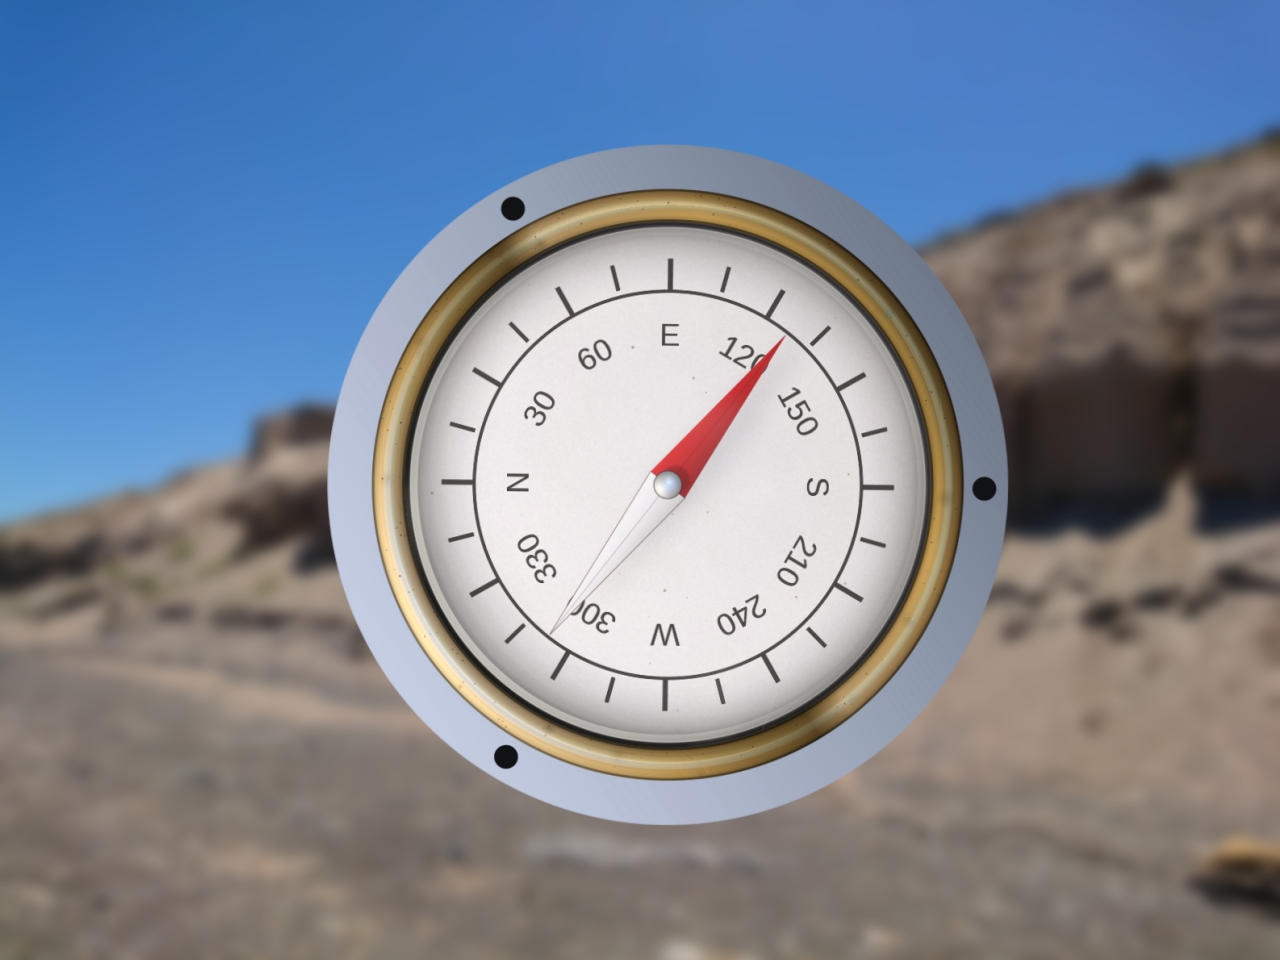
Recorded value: 127.5 (°)
